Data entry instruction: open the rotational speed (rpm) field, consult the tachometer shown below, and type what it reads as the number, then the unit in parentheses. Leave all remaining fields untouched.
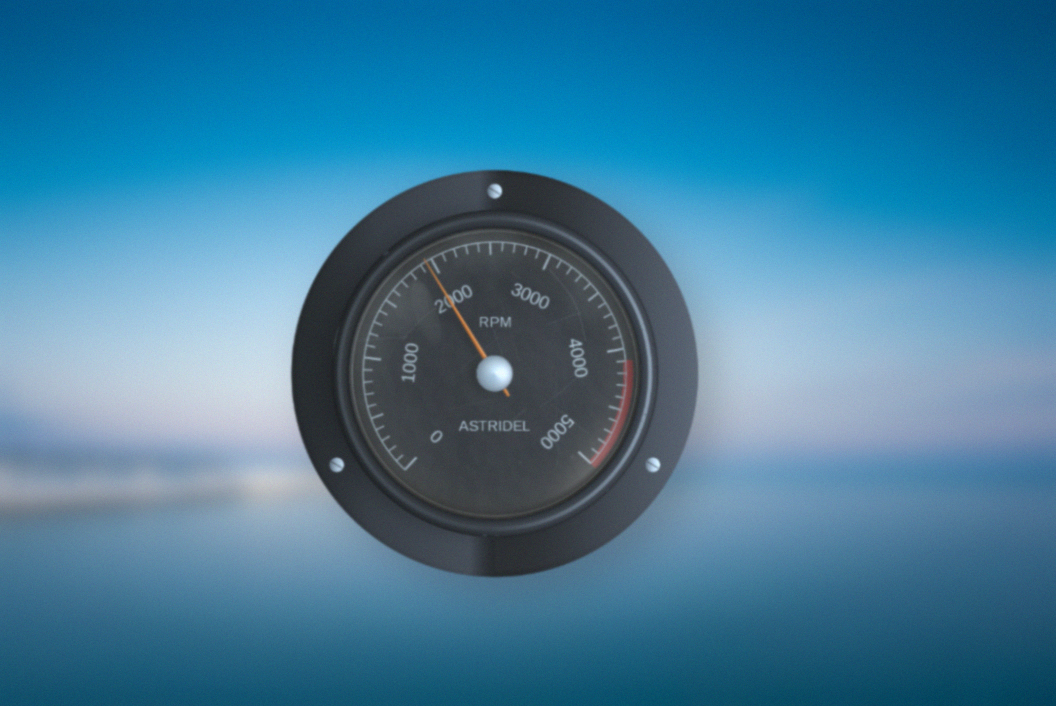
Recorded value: 1950 (rpm)
